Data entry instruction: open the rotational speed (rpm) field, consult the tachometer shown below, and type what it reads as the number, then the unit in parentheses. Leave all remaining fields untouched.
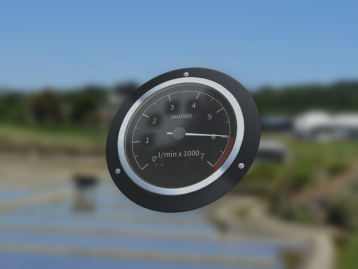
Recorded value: 6000 (rpm)
